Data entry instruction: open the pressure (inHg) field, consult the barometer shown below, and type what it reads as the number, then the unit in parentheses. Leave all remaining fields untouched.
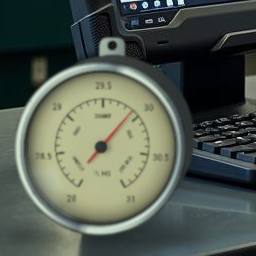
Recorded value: 29.9 (inHg)
